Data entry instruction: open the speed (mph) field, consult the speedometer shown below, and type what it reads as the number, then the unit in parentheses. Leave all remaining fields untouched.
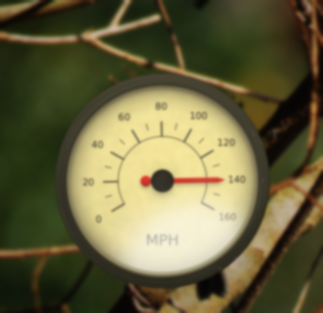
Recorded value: 140 (mph)
